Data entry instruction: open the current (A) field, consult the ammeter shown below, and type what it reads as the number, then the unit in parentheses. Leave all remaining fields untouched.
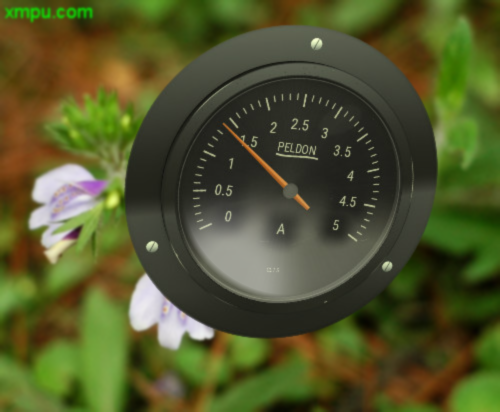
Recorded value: 1.4 (A)
